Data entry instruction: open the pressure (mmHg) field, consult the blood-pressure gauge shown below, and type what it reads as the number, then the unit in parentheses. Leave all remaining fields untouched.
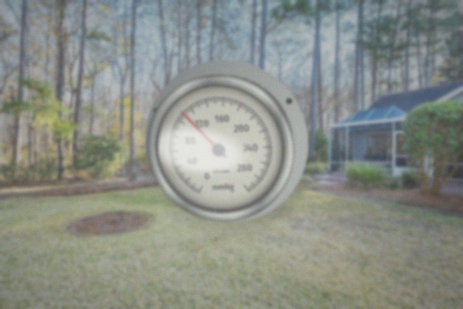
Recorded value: 110 (mmHg)
